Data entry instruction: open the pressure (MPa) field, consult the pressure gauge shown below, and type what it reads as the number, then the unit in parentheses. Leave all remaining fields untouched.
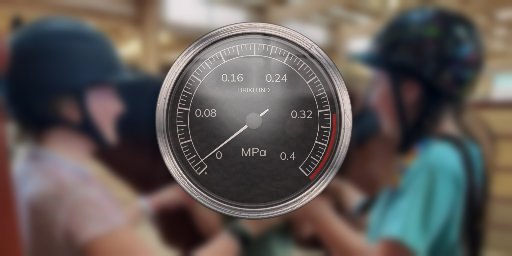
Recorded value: 0.01 (MPa)
